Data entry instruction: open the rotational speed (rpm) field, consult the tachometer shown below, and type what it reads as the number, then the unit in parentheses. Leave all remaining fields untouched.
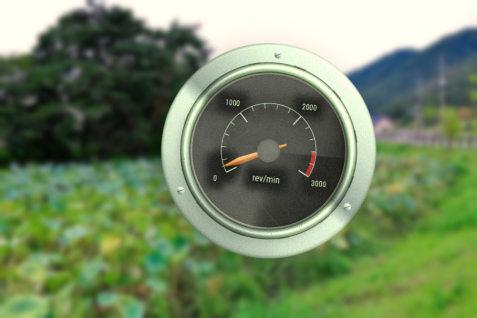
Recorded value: 100 (rpm)
